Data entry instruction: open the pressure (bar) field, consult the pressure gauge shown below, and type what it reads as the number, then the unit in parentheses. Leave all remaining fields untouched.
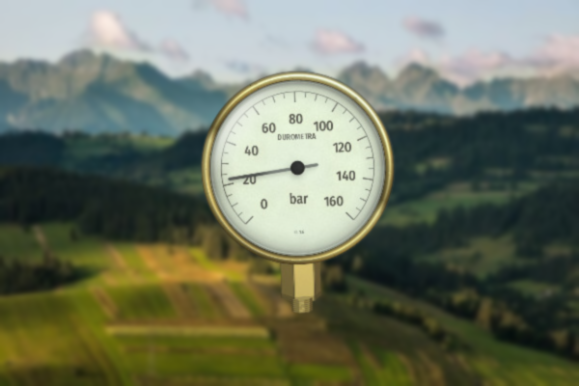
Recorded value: 22.5 (bar)
